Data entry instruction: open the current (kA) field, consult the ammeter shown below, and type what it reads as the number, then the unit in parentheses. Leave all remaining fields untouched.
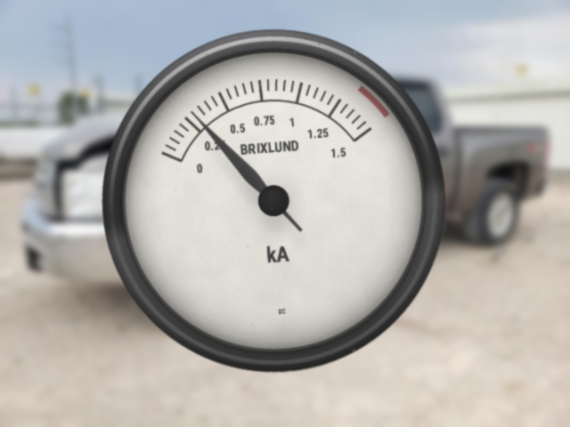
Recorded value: 0.3 (kA)
